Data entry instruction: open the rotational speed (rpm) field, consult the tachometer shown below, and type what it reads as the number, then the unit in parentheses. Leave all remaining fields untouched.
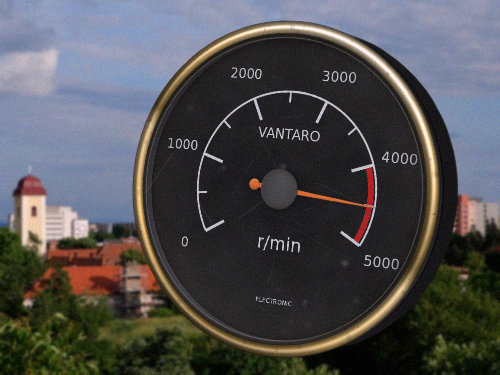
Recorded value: 4500 (rpm)
